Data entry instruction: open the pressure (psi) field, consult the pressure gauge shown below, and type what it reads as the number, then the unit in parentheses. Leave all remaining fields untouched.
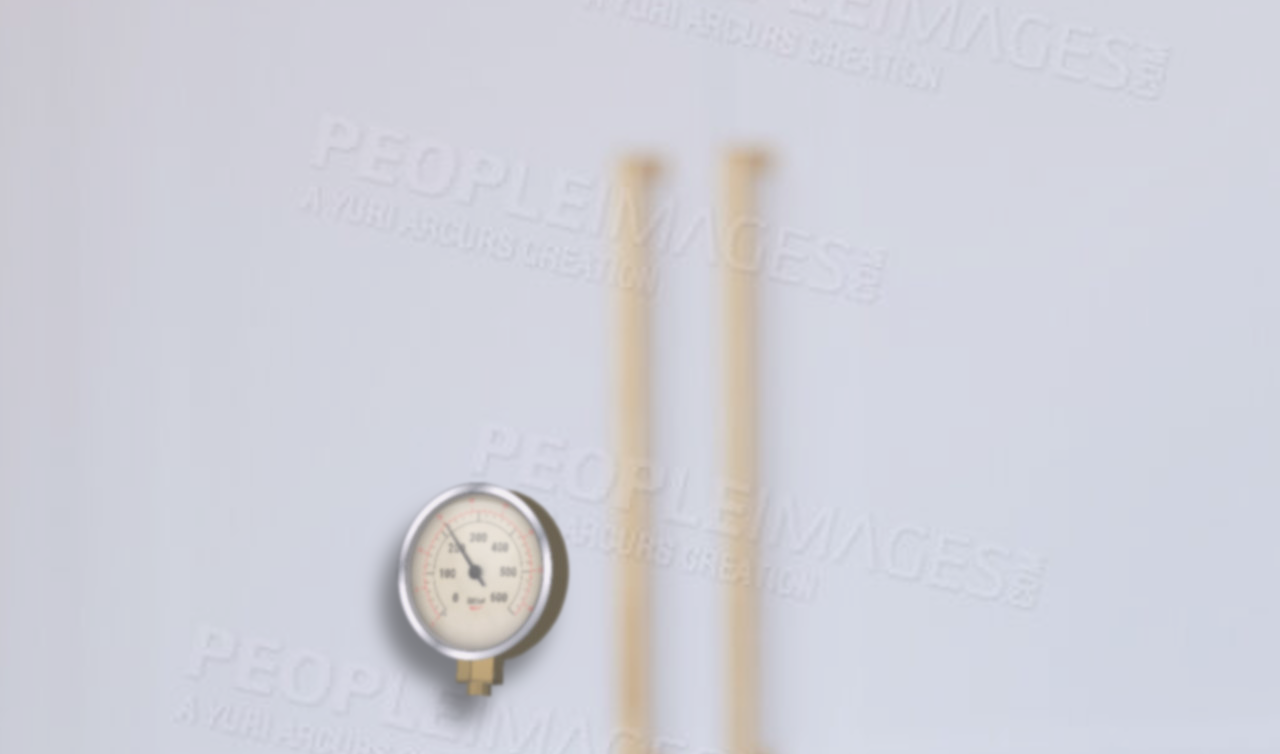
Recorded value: 220 (psi)
